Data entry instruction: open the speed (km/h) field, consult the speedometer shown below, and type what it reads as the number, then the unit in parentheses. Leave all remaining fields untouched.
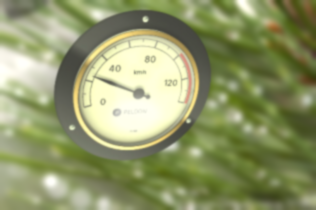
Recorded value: 25 (km/h)
